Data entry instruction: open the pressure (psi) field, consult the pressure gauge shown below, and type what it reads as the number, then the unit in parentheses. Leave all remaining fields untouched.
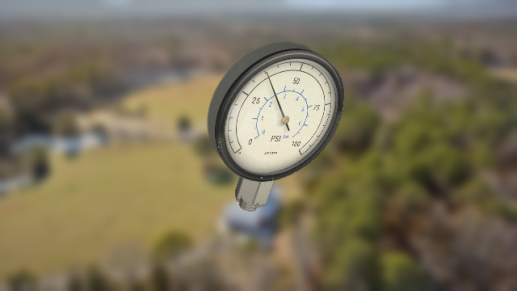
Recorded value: 35 (psi)
